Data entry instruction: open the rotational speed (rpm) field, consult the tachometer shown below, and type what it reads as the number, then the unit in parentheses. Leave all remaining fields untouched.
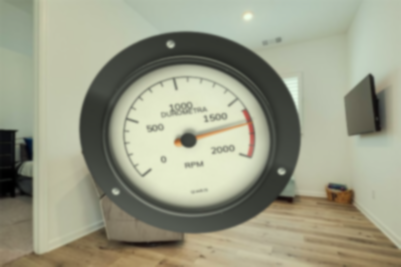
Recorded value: 1700 (rpm)
